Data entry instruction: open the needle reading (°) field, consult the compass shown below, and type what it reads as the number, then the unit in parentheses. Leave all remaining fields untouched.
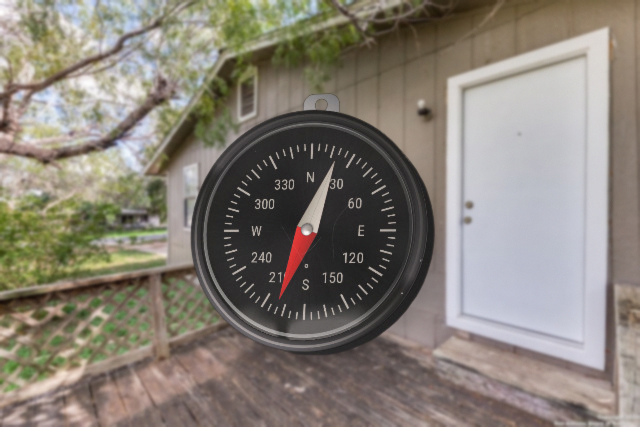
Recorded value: 200 (°)
